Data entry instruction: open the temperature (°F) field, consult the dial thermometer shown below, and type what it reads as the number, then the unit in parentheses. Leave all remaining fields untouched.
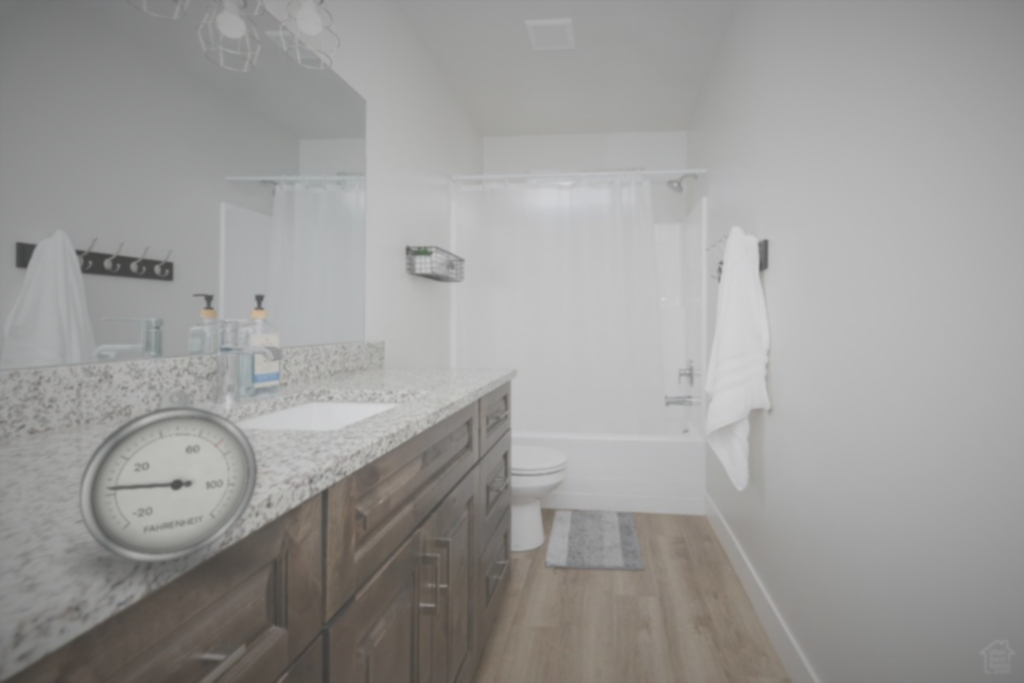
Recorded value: 4 (°F)
